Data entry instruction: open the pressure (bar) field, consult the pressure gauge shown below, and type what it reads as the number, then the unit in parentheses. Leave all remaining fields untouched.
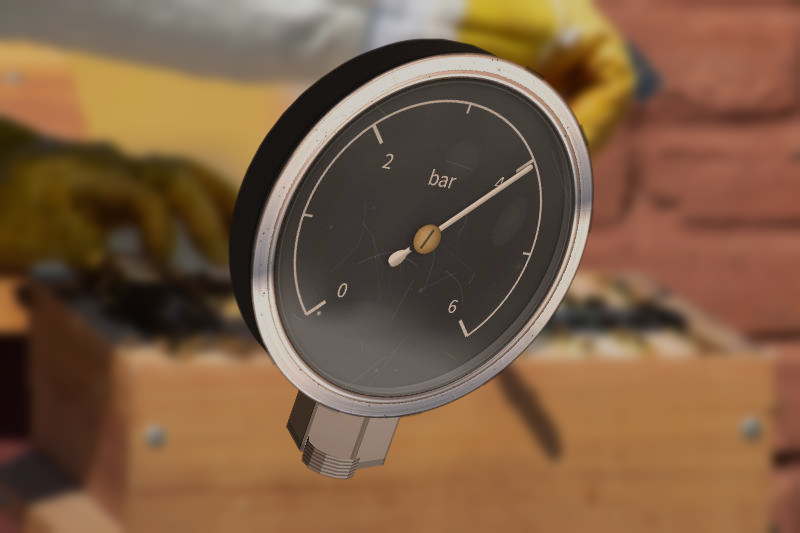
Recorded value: 4 (bar)
